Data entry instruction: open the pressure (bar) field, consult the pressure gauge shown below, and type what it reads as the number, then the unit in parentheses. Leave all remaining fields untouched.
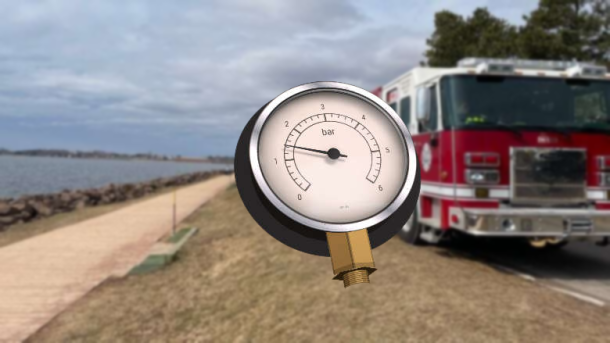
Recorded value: 1.4 (bar)
